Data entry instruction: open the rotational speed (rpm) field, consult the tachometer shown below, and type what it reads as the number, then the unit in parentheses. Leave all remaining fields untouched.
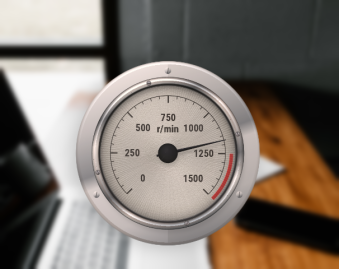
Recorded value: 1175 (rpm)
